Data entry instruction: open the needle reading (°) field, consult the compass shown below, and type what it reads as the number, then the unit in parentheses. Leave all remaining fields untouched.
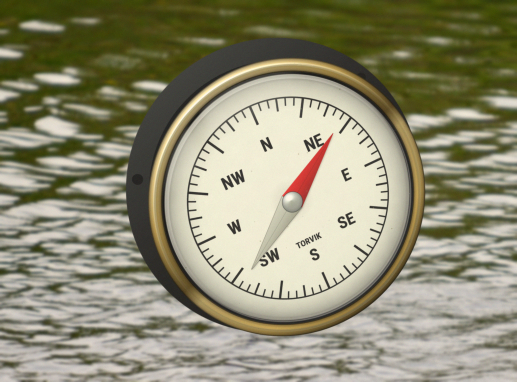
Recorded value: 55 (°)
